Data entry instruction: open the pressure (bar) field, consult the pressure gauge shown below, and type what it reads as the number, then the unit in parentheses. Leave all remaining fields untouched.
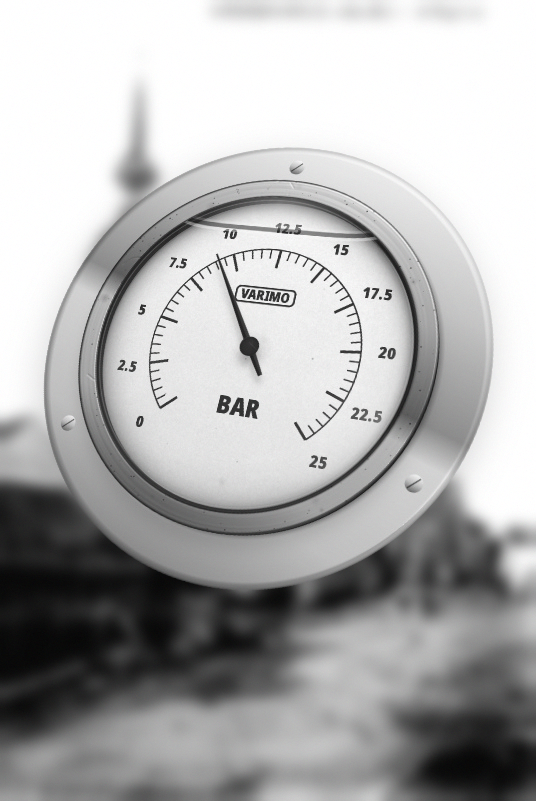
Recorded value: 9.25 (bar)
